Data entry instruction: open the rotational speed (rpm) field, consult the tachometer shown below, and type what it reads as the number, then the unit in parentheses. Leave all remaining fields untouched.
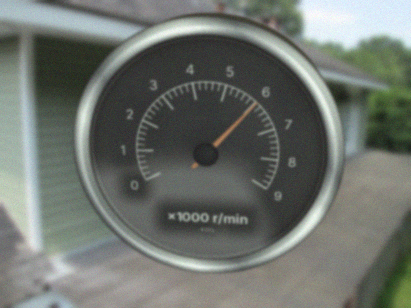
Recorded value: 6000 (rpm)
